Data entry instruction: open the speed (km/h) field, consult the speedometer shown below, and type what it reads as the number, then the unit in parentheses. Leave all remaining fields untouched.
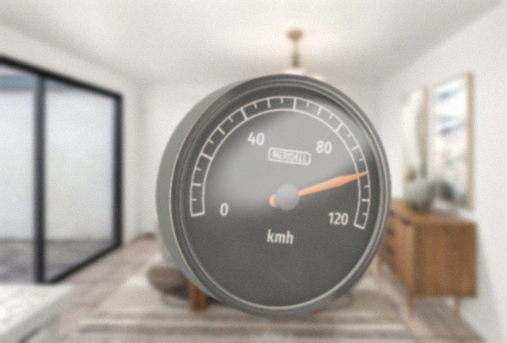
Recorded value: 100 (km/h)
